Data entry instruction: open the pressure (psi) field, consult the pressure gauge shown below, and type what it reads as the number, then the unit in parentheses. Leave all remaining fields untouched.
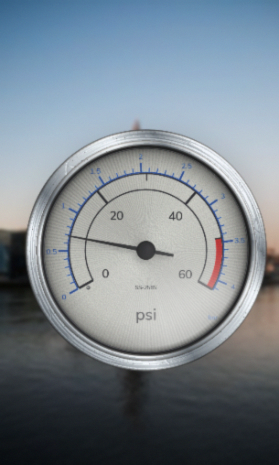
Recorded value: 10 (psi)
